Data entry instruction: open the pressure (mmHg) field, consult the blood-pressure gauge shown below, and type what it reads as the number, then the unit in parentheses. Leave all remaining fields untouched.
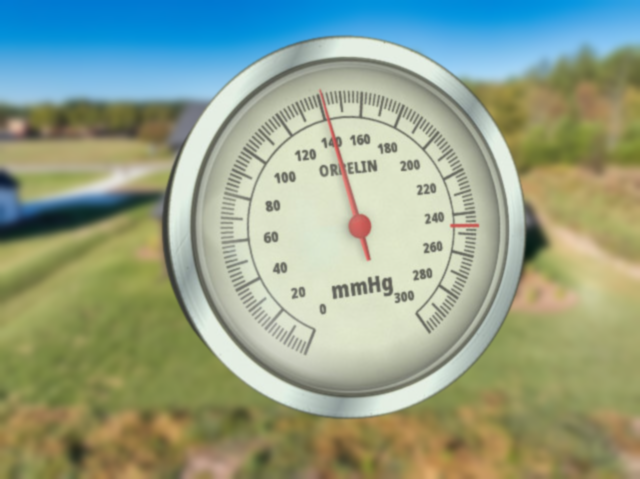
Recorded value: 140 (mmHg)
